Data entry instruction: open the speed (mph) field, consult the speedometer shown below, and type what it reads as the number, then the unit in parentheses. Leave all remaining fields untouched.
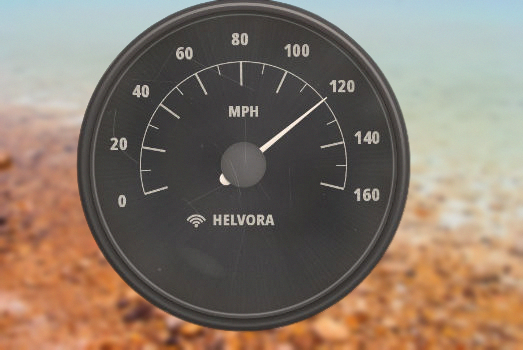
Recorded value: 120 (mph)
